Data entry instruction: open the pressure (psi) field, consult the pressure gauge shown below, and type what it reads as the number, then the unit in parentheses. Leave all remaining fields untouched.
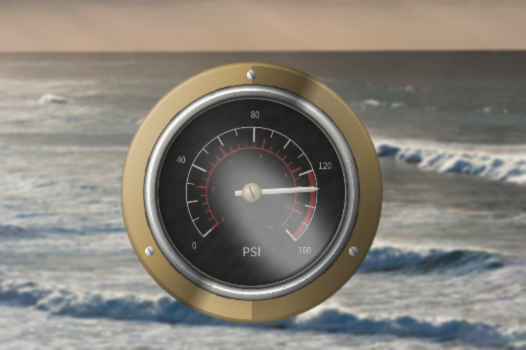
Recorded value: 130 (psi)
